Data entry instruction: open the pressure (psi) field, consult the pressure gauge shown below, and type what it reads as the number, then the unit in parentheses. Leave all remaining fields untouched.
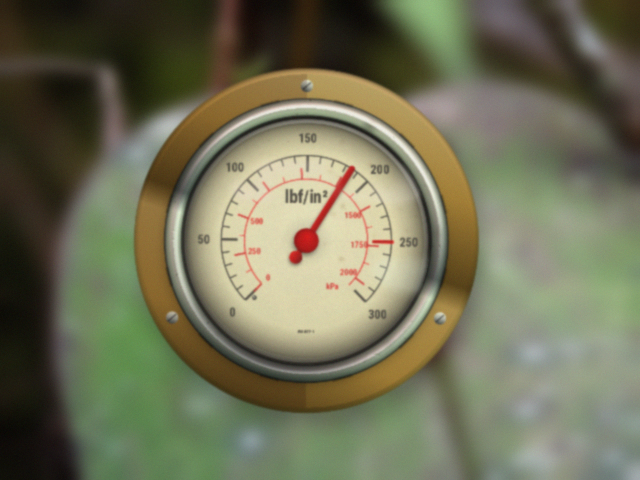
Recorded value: 185 (psi)
